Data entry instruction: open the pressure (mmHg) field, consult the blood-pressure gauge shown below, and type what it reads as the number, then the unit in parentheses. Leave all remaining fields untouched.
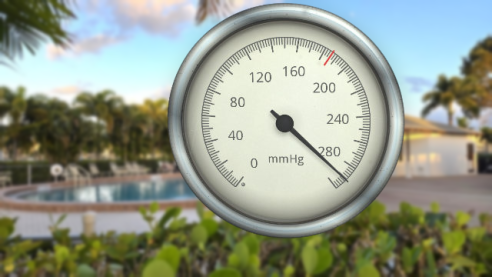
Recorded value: 290 (mmHg)
